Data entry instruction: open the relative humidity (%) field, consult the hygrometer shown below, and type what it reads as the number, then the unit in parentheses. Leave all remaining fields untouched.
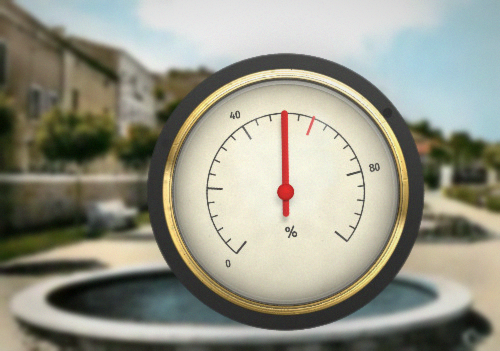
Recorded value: 52 (%)
